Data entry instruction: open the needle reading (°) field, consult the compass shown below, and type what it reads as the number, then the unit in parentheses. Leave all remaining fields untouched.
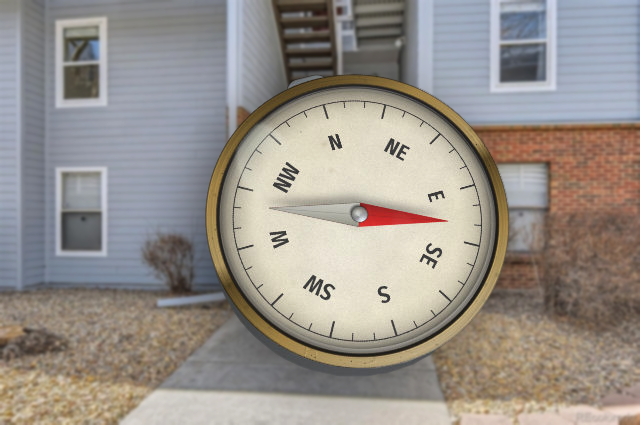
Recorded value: 110 (°)
